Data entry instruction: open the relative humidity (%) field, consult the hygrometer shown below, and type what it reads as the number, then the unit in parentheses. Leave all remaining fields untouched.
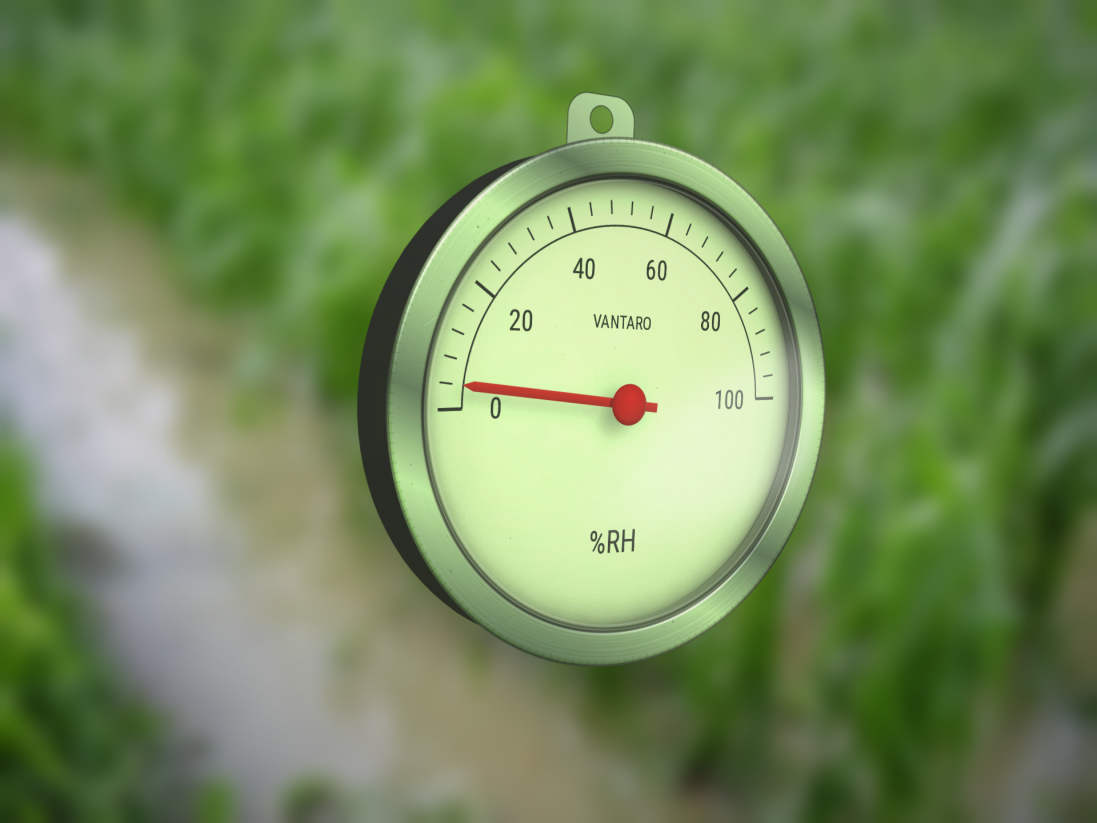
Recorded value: 4 (%)
